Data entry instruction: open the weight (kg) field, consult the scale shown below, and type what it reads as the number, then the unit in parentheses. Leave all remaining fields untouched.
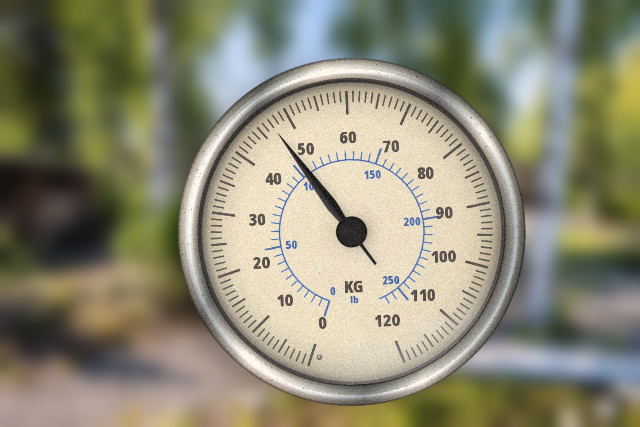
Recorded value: 47 (kg)
